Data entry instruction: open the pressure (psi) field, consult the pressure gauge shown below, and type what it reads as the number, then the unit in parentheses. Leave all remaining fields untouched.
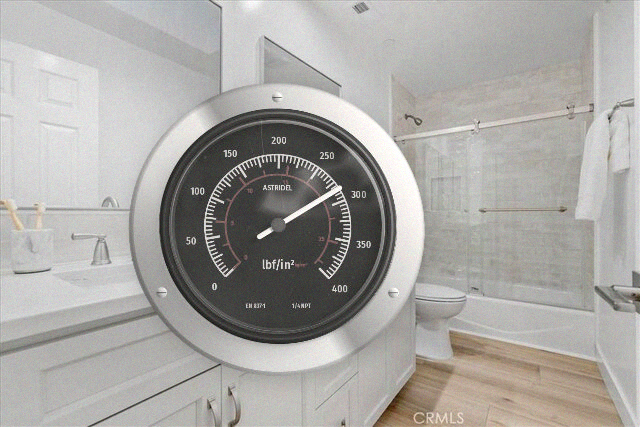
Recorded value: 285 (psi)
